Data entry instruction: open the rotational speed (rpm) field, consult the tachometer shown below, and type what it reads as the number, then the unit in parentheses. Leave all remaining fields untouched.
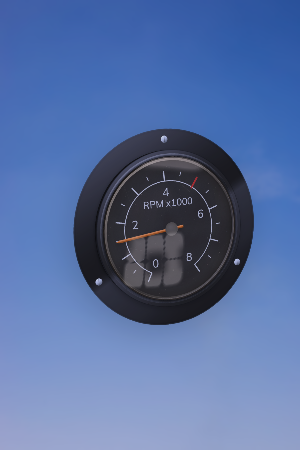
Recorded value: 1500 (rpm)
